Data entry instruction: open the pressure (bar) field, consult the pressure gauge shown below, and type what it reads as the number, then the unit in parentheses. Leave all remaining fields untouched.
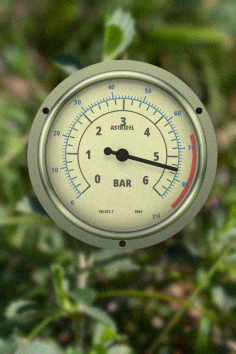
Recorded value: 5.3 (bar)
